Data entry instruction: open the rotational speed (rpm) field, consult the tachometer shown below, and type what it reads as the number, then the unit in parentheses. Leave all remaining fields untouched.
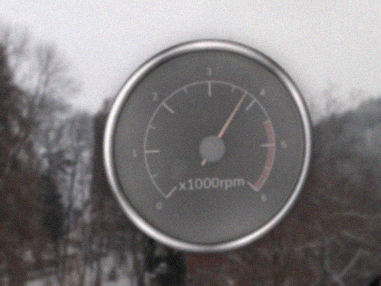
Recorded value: 3750 (rpm)
